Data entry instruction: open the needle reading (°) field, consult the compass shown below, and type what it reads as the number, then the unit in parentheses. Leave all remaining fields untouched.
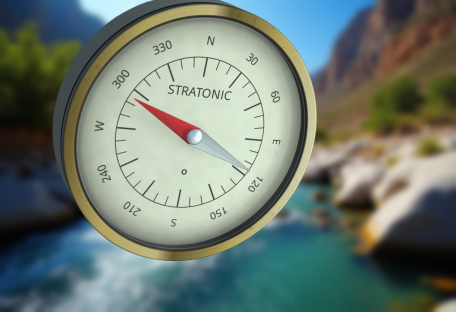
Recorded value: 295 (°)
